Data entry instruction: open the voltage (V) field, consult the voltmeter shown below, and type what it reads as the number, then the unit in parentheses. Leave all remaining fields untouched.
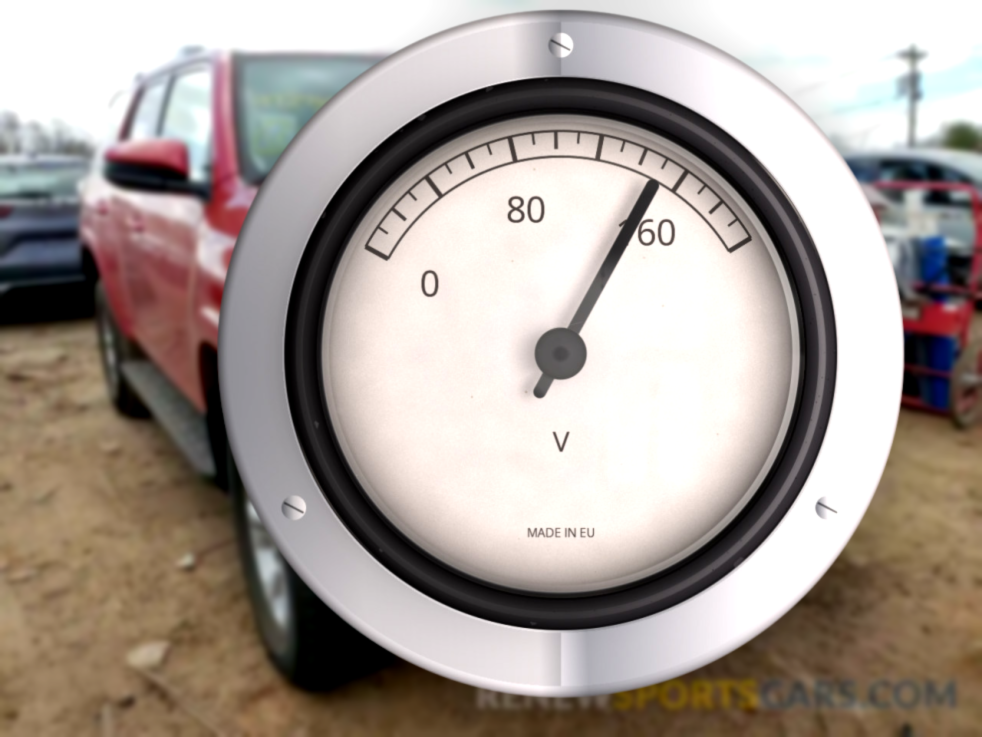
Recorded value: 150 (V)
